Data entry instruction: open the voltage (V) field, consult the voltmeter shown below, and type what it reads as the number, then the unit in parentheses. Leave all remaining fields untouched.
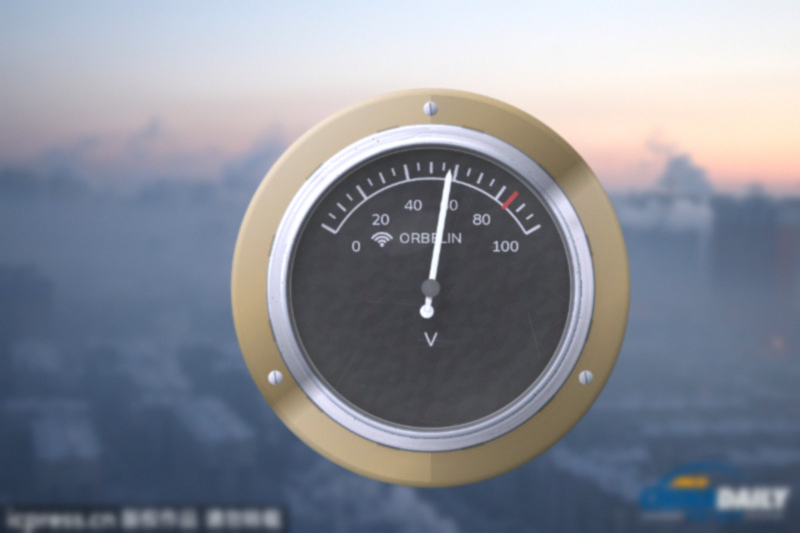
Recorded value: 57.5 (V)
